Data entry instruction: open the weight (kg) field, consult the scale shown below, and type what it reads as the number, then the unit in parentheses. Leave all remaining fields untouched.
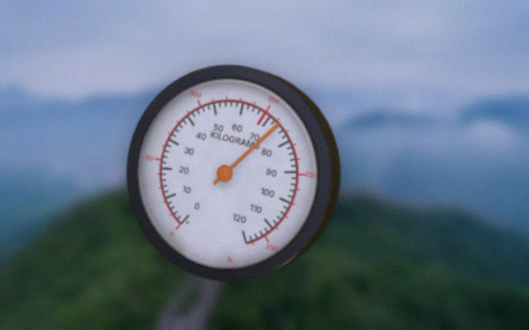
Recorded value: 74 (kg)
